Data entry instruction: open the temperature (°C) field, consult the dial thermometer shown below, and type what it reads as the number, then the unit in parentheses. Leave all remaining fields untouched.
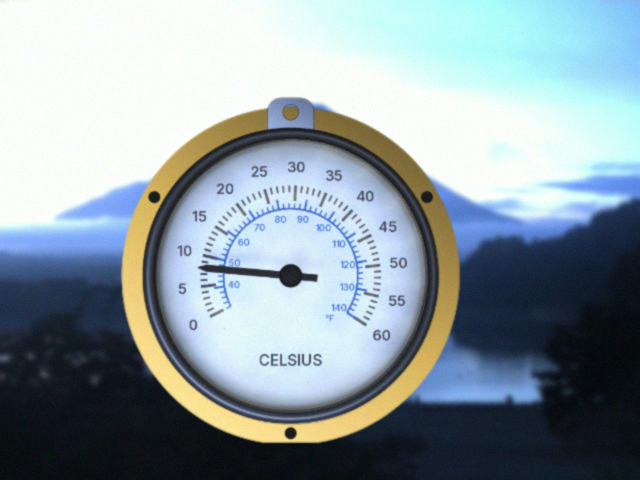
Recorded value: 8 (°C)
